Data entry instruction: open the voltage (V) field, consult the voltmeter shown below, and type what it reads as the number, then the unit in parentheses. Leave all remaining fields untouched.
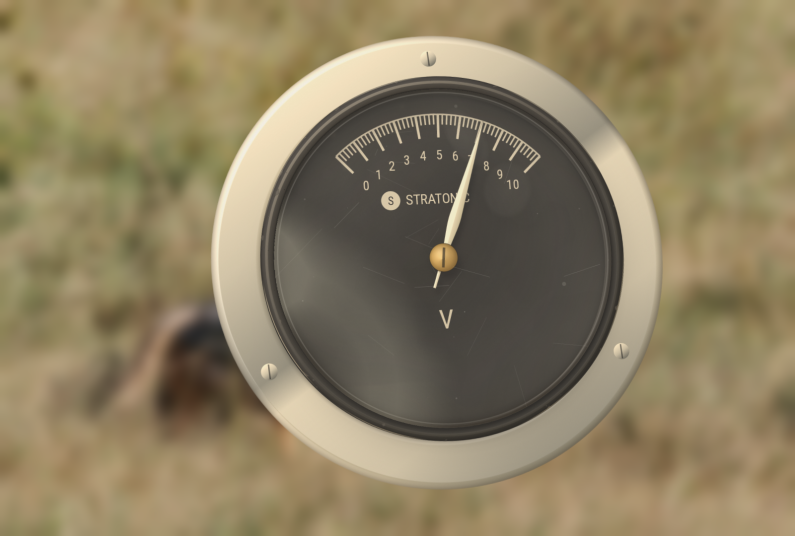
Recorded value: 7 (V)
